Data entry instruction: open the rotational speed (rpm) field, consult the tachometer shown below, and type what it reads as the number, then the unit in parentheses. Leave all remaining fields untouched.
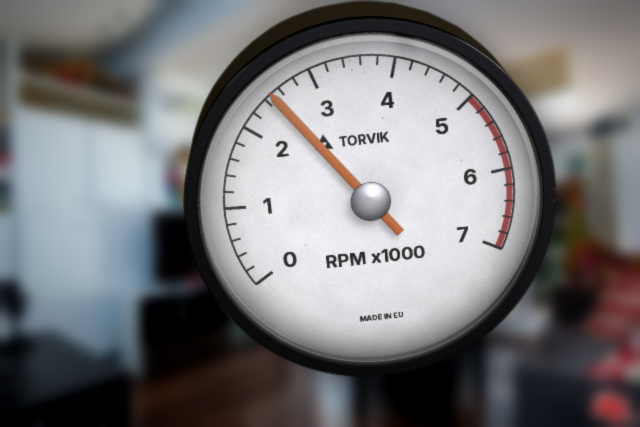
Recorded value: 2500 (rpm)
